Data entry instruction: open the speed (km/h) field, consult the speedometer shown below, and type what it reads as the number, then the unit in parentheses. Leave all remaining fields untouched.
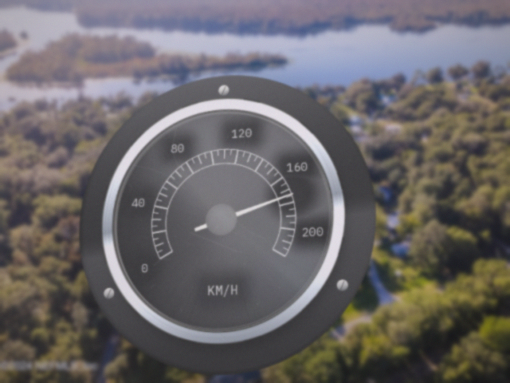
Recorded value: 175 (km/h)
